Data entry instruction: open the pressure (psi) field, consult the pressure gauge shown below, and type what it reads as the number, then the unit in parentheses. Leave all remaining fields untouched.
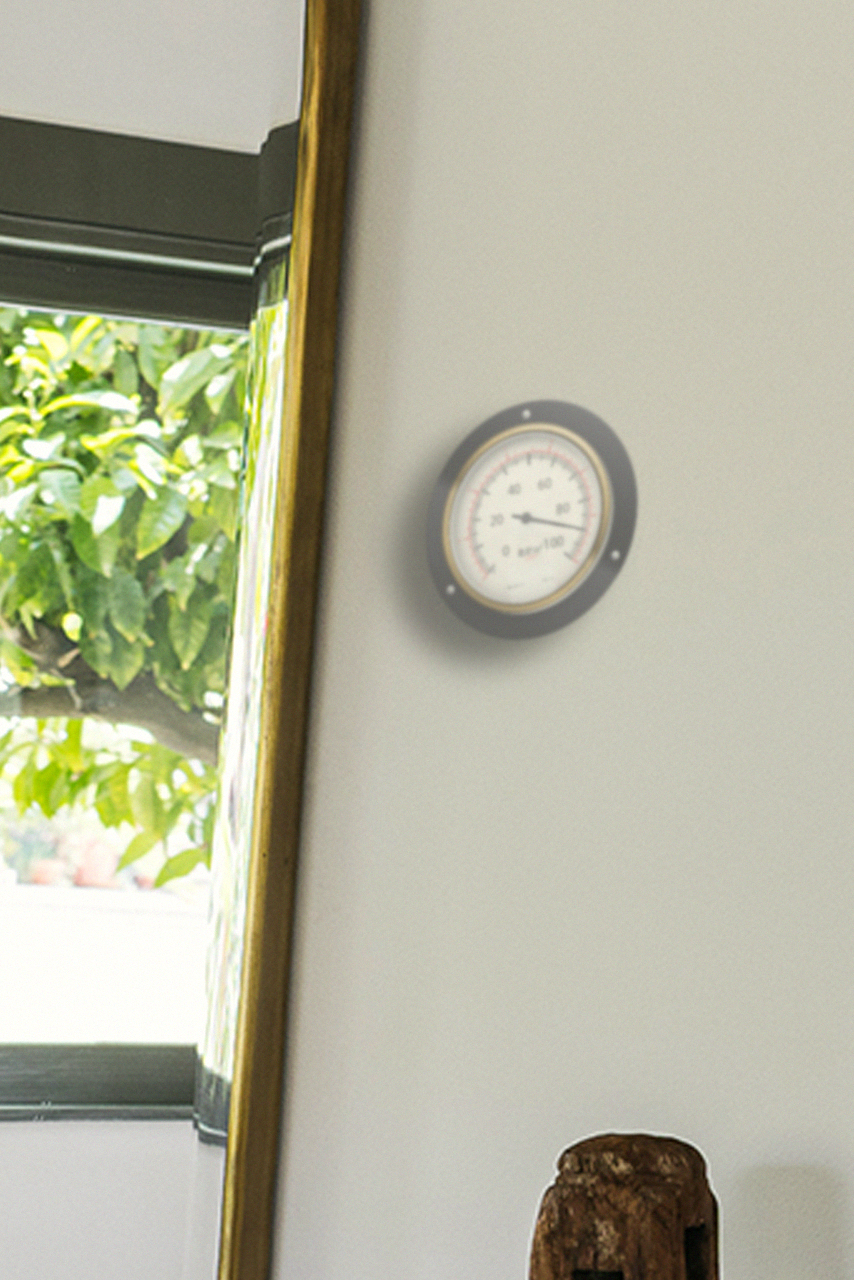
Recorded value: 90 (psi)
